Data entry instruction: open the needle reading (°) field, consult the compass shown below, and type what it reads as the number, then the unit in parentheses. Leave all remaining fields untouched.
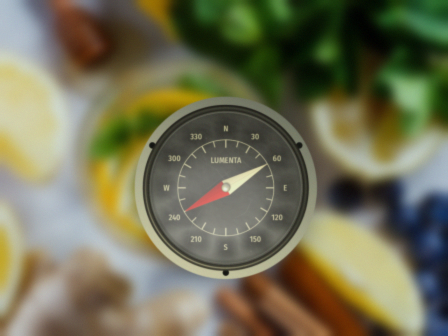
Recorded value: 240 (°)
